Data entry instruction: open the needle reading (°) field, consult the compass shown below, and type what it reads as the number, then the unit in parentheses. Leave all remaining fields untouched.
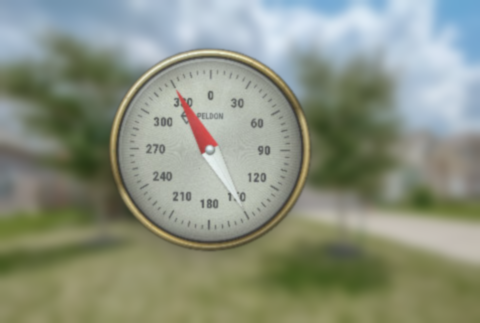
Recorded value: 330 (°)
